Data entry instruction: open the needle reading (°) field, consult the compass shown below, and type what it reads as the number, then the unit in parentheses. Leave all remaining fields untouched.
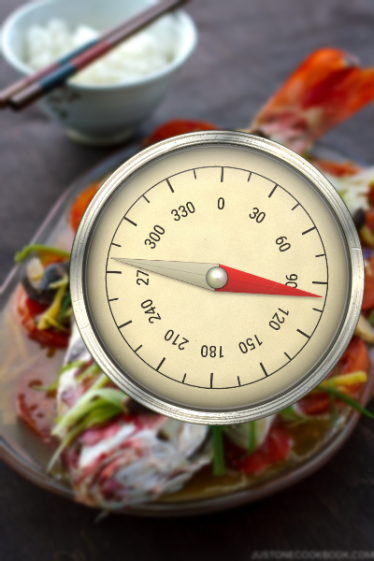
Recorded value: 97.5 (°)
